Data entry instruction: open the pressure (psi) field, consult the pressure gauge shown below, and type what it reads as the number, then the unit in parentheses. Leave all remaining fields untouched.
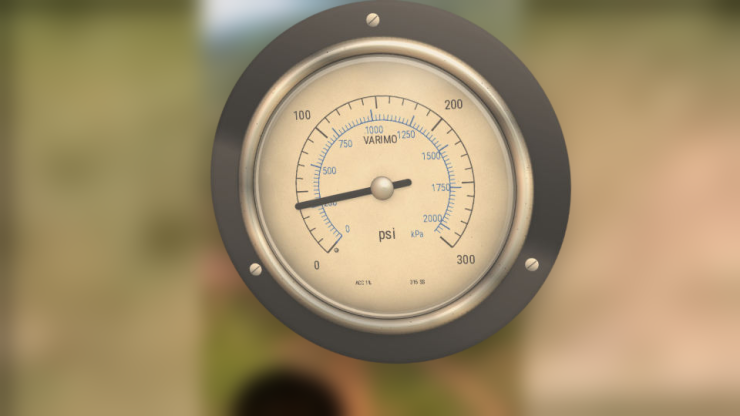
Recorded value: 40 (psi)
